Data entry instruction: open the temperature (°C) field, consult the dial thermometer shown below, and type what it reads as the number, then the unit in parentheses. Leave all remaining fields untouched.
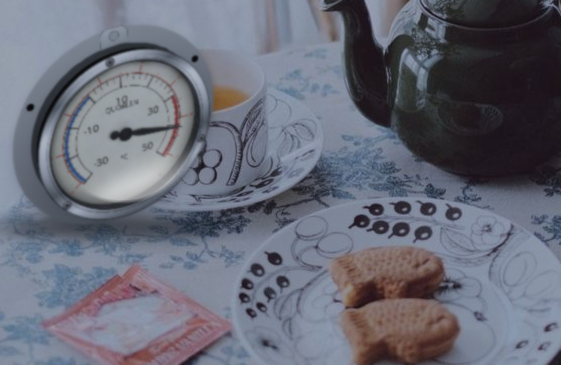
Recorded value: 40 (°C)
